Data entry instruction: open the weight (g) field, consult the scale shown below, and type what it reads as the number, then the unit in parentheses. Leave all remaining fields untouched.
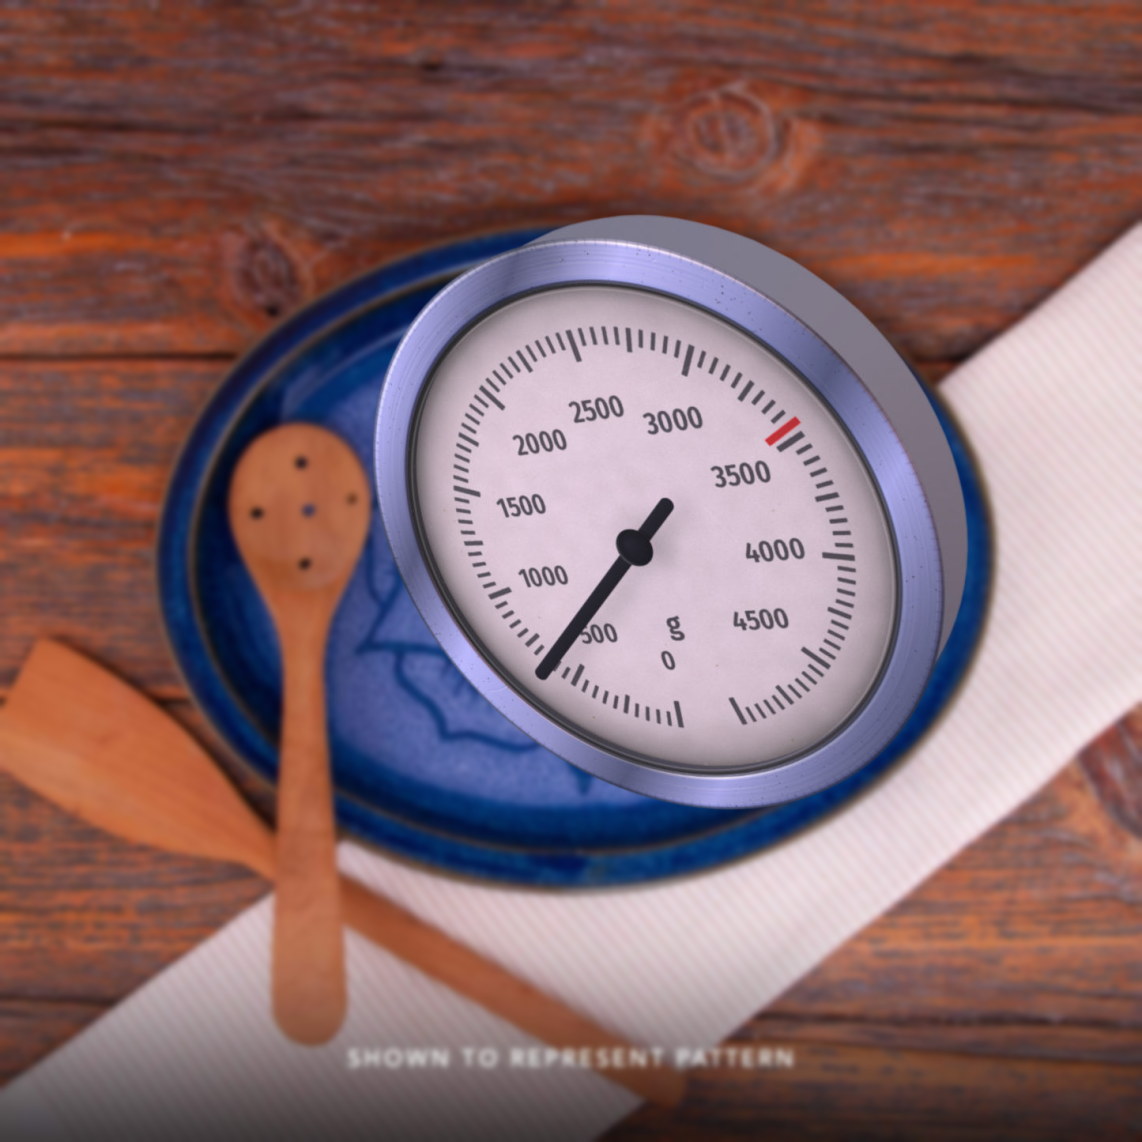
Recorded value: 625 (g)
